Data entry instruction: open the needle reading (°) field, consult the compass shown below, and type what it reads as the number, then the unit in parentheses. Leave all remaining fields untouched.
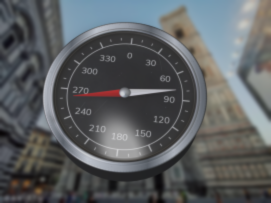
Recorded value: 260 (°)
